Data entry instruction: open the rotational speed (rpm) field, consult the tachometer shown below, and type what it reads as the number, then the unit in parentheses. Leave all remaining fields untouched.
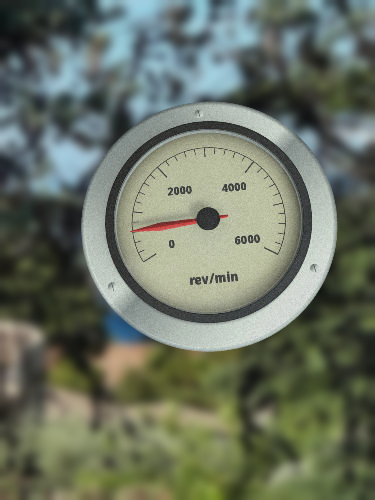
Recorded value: 600 (rpm)
